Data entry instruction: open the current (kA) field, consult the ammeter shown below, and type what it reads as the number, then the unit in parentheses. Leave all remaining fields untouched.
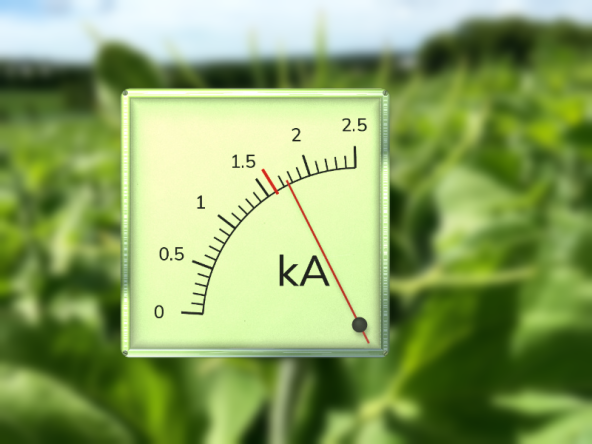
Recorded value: 1.75 (kA)
